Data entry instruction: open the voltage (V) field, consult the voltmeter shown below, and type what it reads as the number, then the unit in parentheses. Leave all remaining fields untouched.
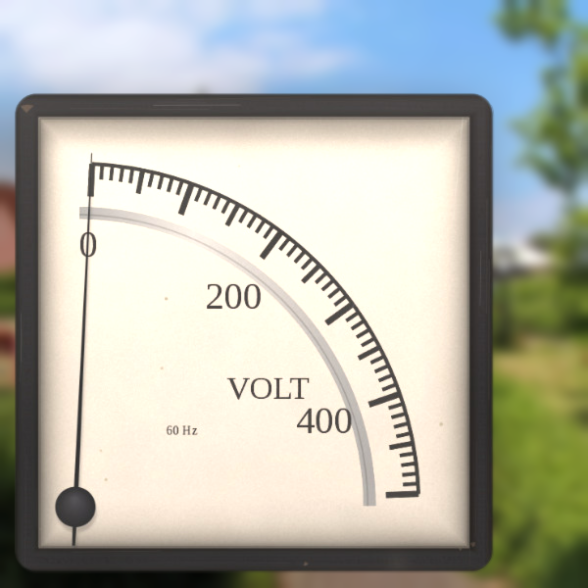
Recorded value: 0 (V)
